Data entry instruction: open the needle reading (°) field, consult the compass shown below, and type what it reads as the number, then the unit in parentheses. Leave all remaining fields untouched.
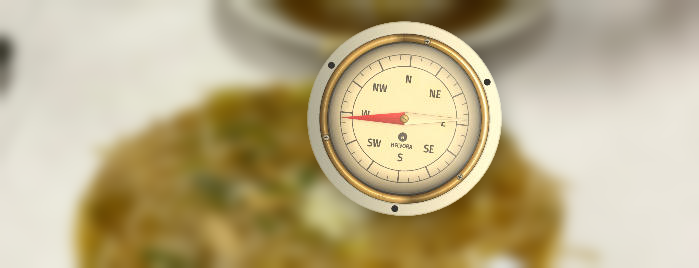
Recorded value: 265 (°)
